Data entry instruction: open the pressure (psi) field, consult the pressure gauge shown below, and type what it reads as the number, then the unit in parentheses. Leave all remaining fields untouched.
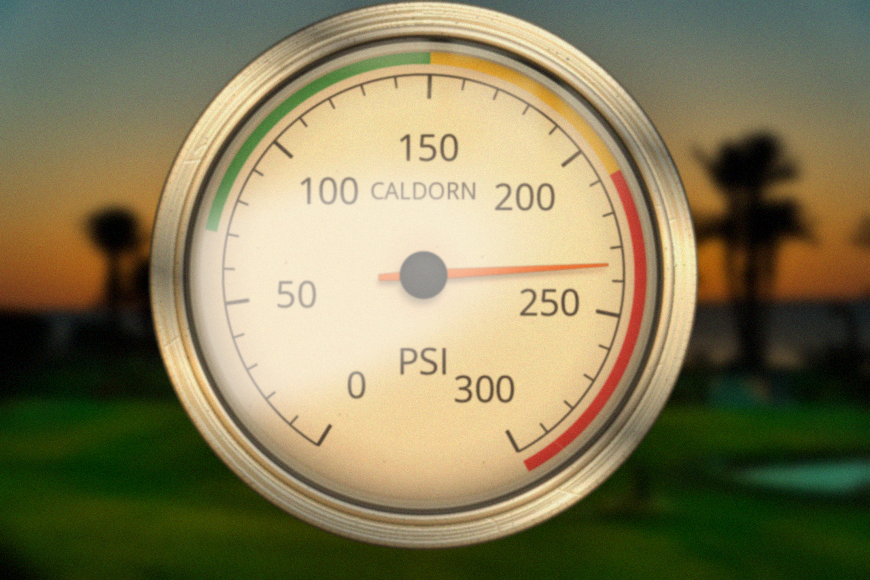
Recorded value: 235 (psi)
